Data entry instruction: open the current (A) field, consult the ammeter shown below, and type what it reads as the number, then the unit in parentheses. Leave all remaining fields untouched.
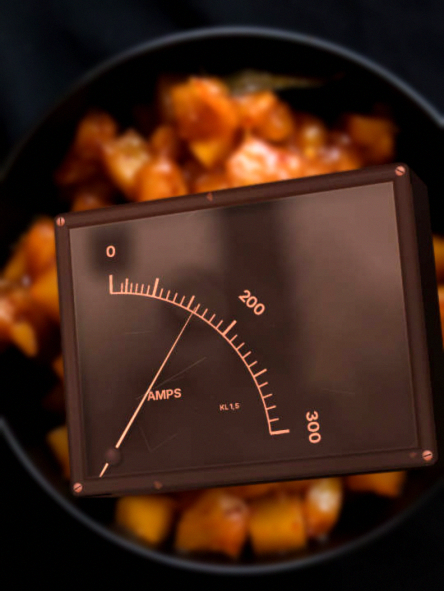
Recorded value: 160 (A)
